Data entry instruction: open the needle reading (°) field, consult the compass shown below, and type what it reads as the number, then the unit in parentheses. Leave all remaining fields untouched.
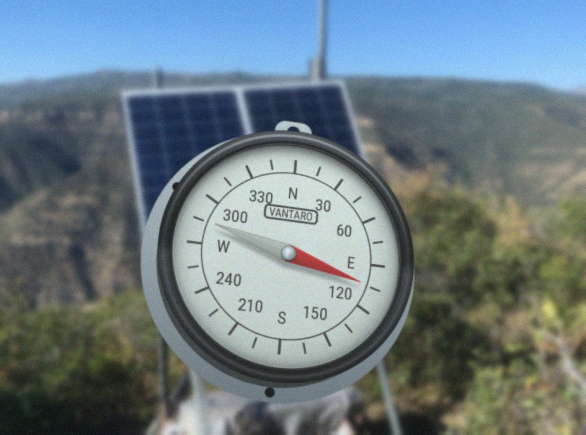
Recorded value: 105 (°)
